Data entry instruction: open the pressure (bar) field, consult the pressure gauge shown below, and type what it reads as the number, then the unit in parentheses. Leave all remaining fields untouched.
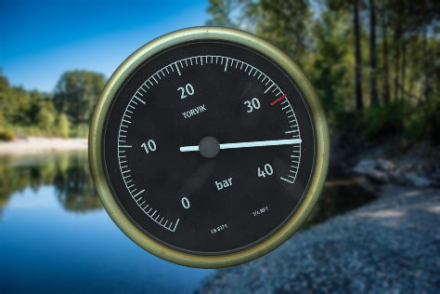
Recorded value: 36 (bar)
